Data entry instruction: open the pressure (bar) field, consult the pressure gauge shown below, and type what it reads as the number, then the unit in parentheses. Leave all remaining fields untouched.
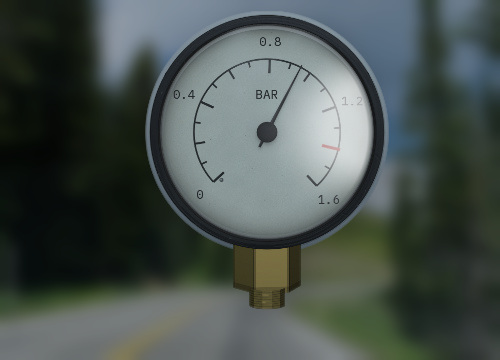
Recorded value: 0.95 (bar)
